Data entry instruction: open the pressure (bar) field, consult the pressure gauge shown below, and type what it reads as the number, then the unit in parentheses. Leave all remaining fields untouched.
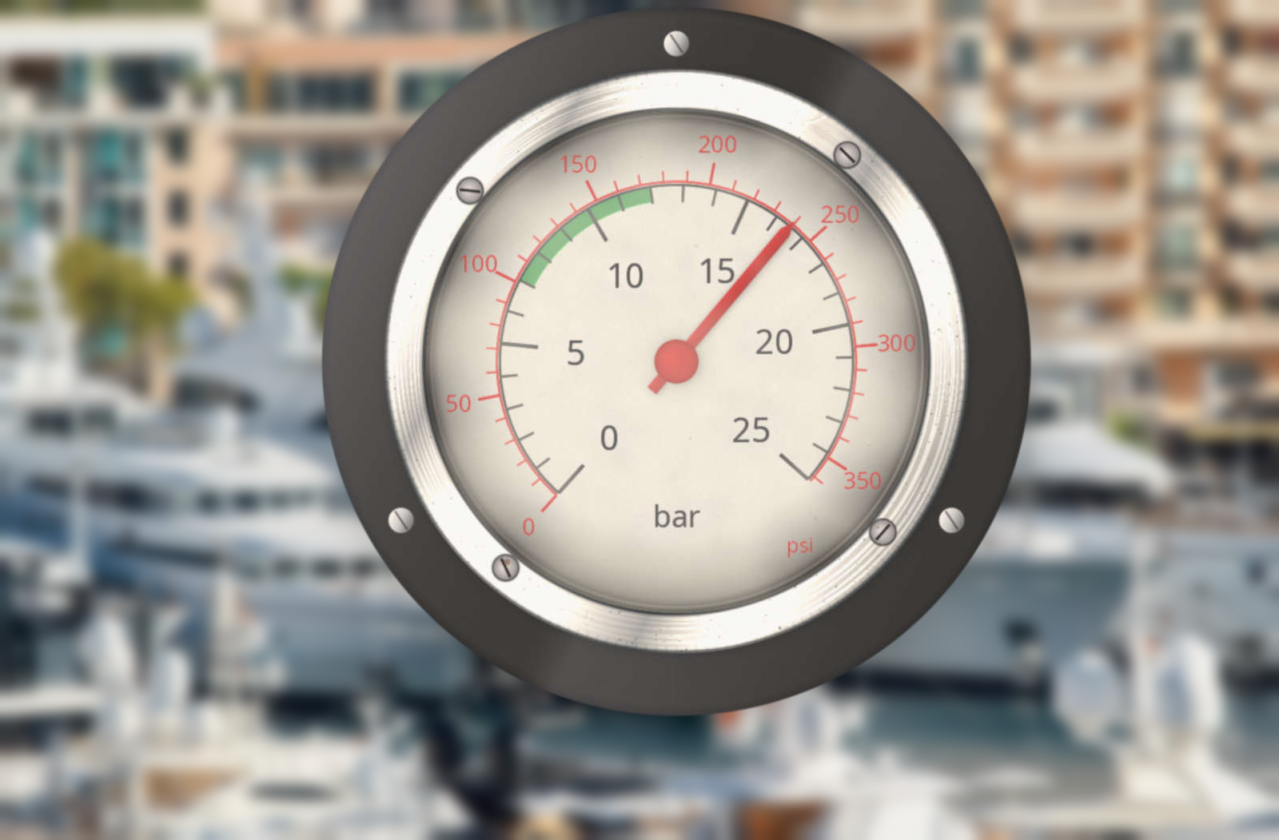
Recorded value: 16.5 (bar)
